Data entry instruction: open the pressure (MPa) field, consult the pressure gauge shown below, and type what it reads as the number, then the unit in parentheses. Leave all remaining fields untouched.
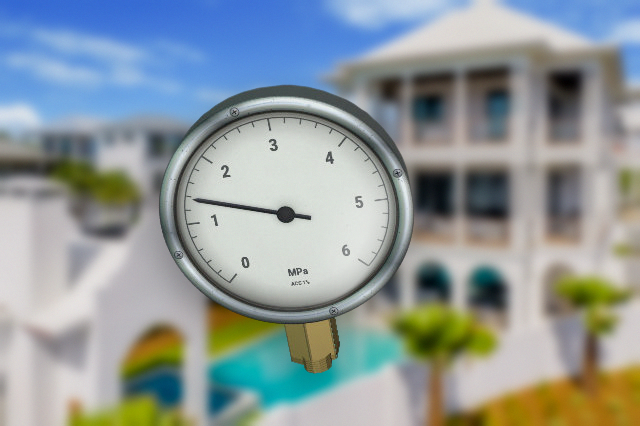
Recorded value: 1.4 (MPa)
